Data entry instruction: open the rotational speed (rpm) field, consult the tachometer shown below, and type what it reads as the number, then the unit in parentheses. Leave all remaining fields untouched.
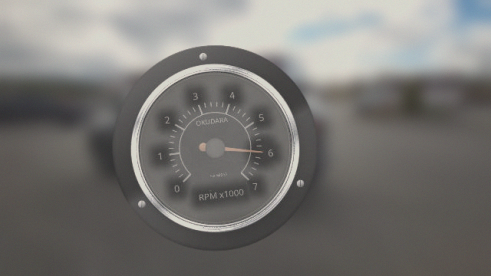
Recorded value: 6000 (rpm)
